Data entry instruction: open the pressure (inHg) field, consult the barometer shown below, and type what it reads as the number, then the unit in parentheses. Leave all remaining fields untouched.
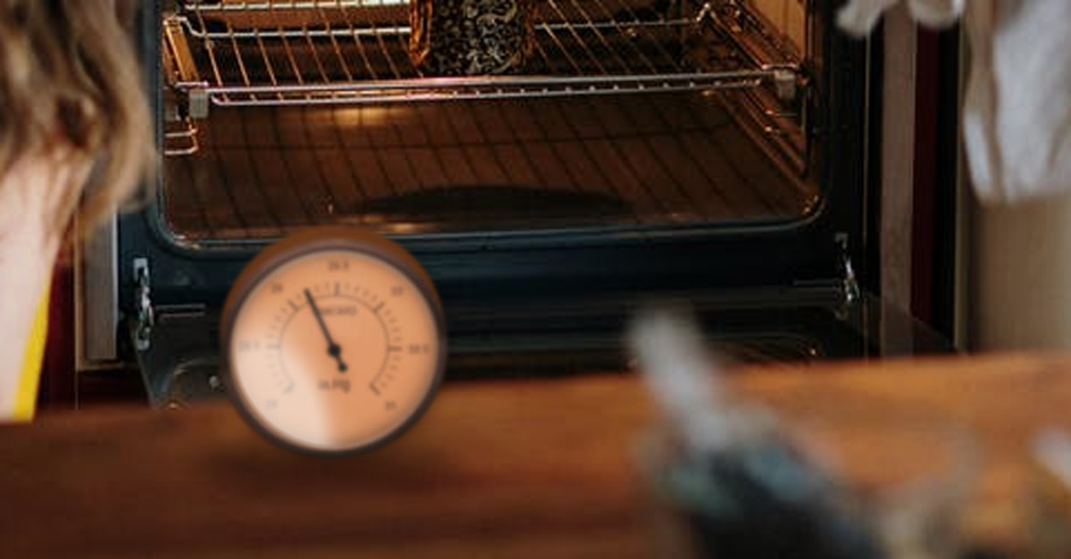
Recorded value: 29.2 (inHg)
